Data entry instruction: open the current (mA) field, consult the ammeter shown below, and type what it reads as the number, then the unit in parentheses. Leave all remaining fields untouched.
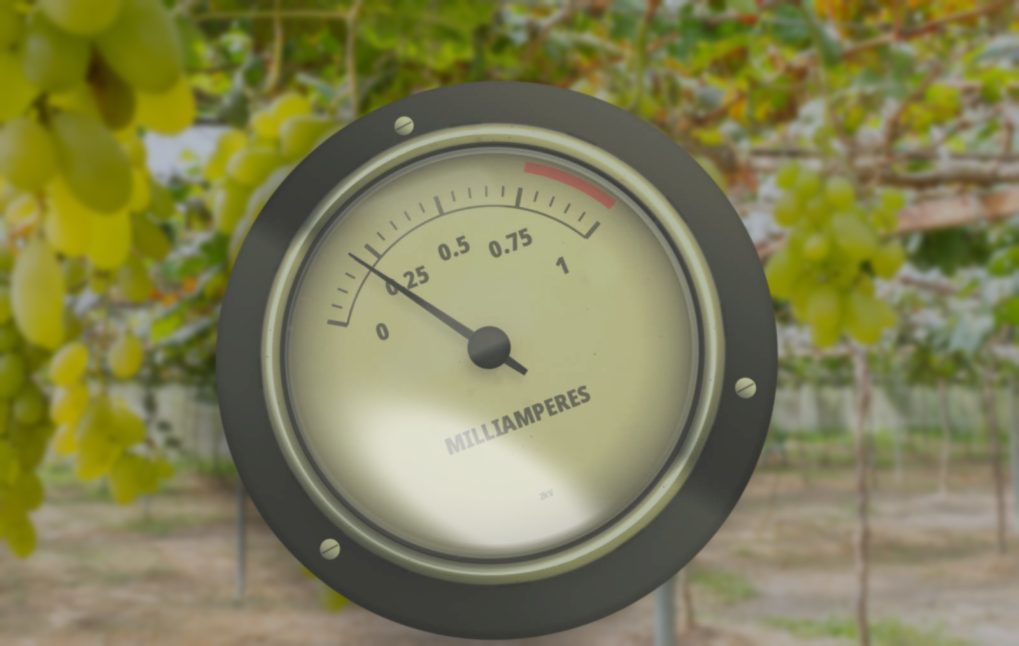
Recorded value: 0.2 (mA)
